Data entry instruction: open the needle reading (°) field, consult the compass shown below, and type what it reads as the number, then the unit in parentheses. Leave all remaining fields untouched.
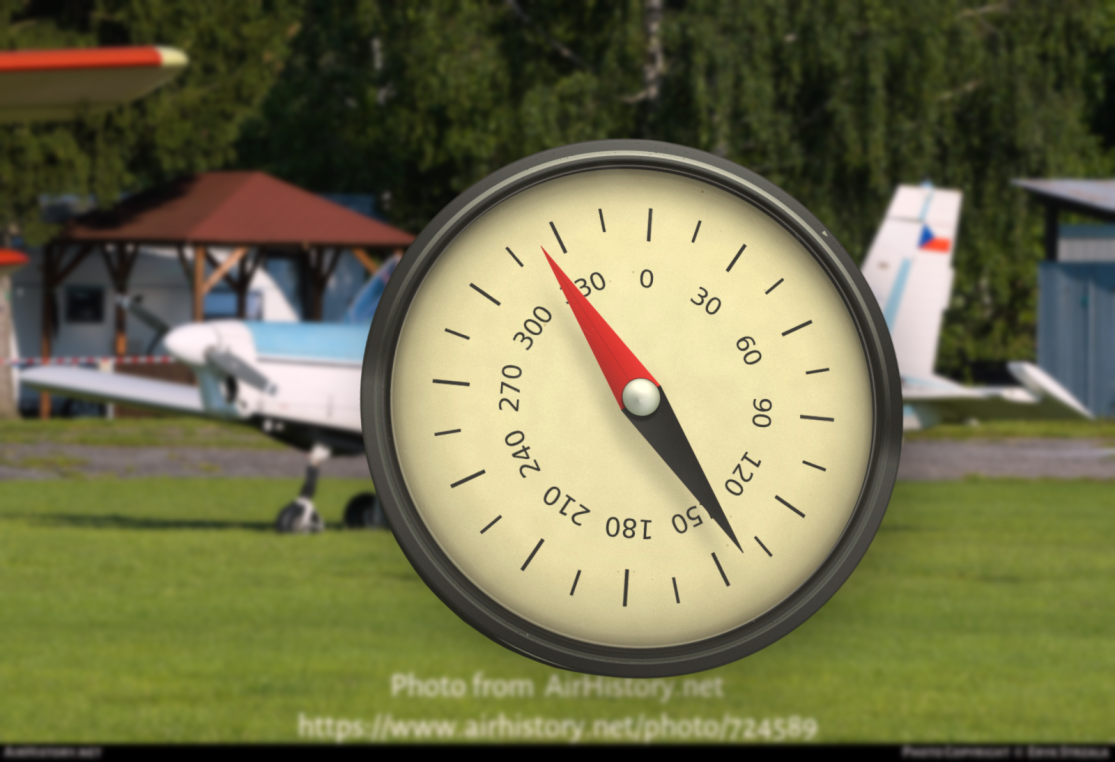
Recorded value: 322.5 (°)
